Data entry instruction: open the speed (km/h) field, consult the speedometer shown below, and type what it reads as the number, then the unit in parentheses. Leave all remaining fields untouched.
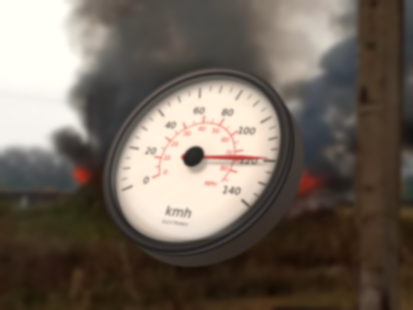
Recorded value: 120 (km/h)
